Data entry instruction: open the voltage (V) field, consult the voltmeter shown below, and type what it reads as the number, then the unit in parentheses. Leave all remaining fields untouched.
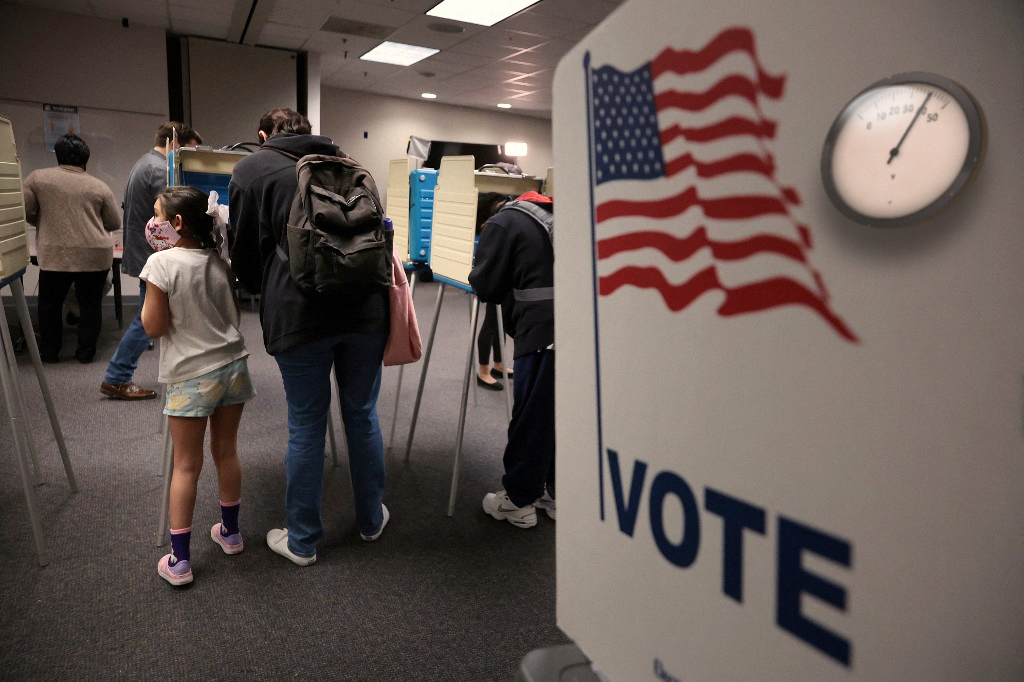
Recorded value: 40 (V)
